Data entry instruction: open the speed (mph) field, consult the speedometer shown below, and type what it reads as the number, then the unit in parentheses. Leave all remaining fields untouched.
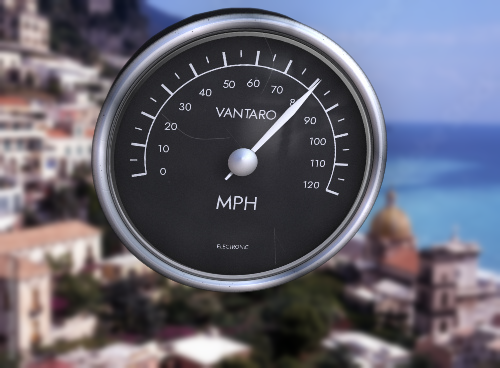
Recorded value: 80 (mph)
